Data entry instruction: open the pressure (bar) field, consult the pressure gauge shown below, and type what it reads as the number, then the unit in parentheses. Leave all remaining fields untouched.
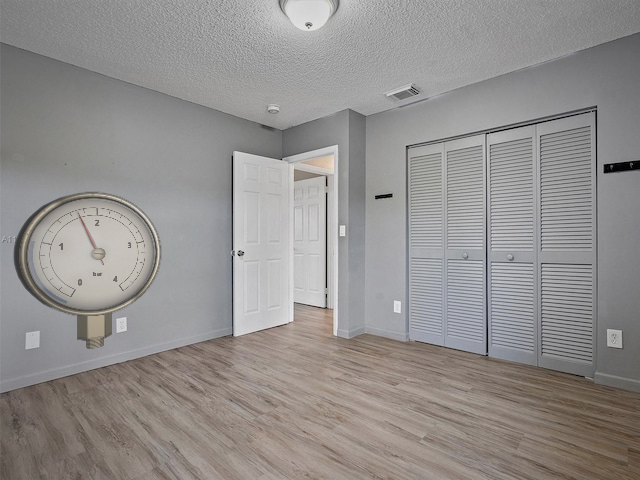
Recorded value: 1.7 (bar)
